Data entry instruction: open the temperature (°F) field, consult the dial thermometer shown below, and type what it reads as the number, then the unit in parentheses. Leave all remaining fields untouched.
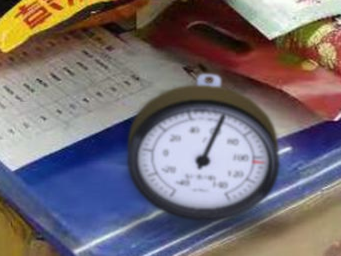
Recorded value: 60 (°F)
